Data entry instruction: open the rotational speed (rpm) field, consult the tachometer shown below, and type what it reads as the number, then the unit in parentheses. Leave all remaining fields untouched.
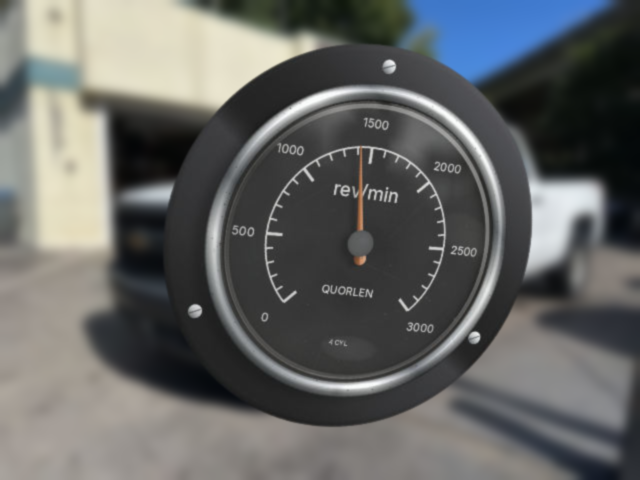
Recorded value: 1400 (rpm)
